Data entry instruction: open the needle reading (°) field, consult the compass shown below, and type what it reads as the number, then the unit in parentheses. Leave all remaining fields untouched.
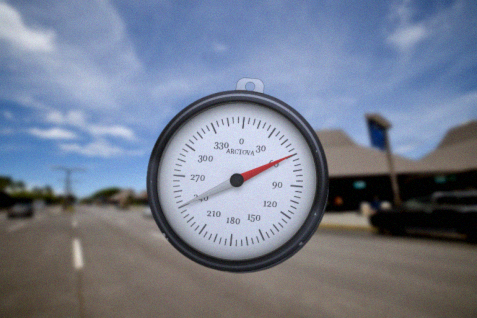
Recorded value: 60 (°)
